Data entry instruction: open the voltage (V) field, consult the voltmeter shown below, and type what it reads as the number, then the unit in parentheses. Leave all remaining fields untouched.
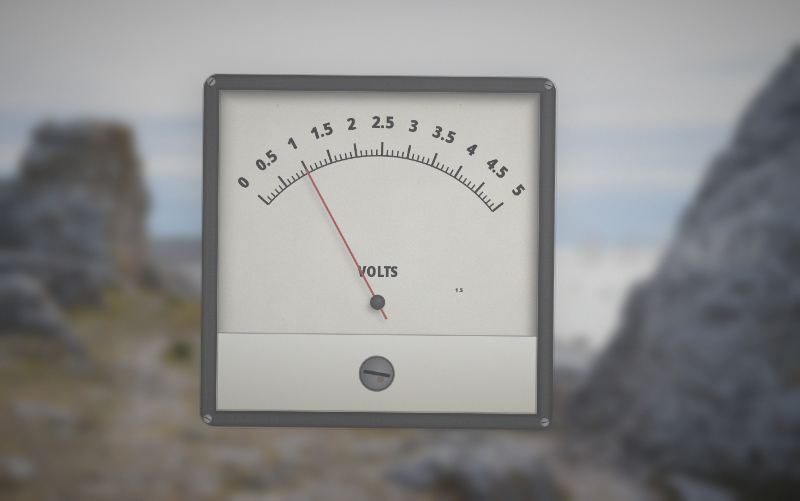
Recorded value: 1 (V)
